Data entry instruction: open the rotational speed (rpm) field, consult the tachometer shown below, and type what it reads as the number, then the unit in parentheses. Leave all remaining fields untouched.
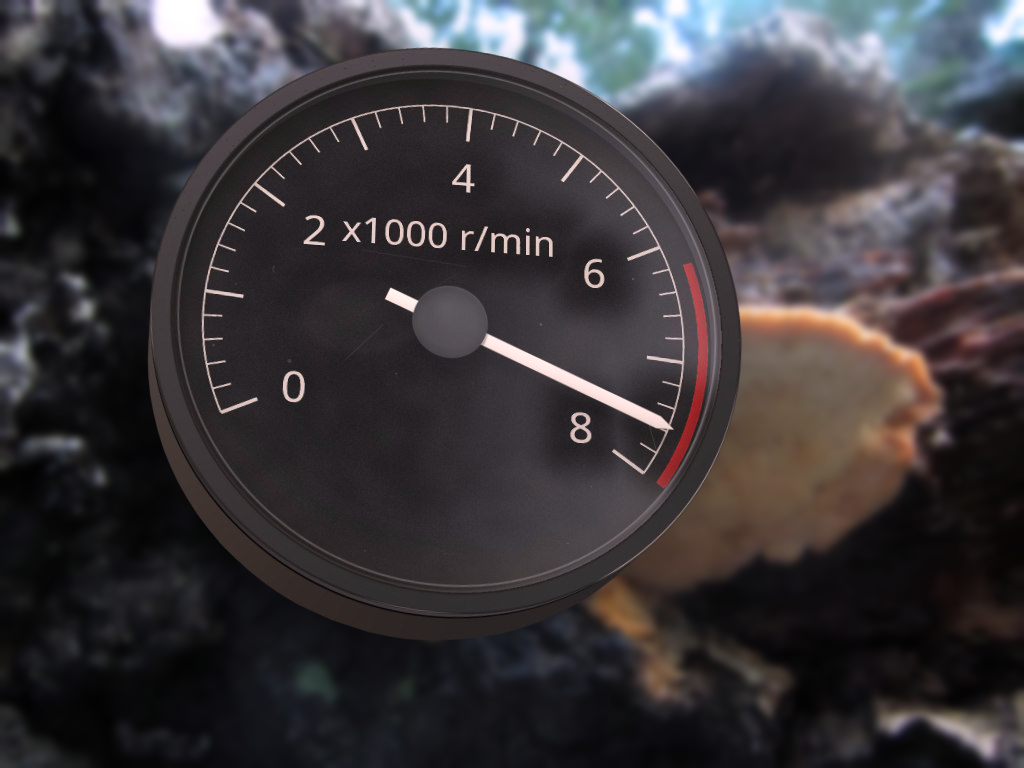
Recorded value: 7600 (rpm)
